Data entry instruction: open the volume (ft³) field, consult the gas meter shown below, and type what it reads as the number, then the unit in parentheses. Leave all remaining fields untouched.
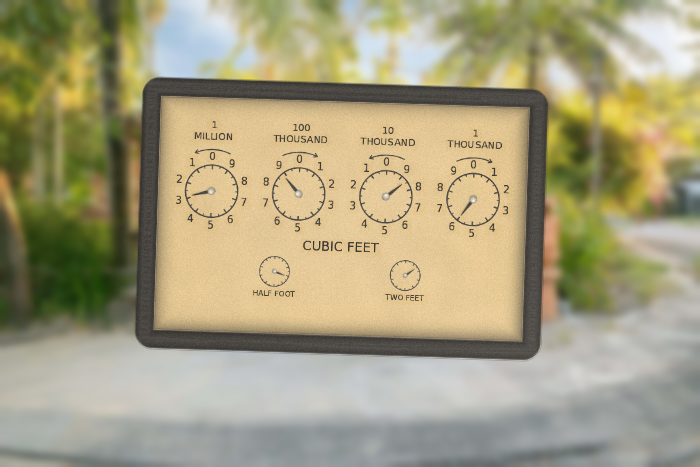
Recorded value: 288600 (ft³)
